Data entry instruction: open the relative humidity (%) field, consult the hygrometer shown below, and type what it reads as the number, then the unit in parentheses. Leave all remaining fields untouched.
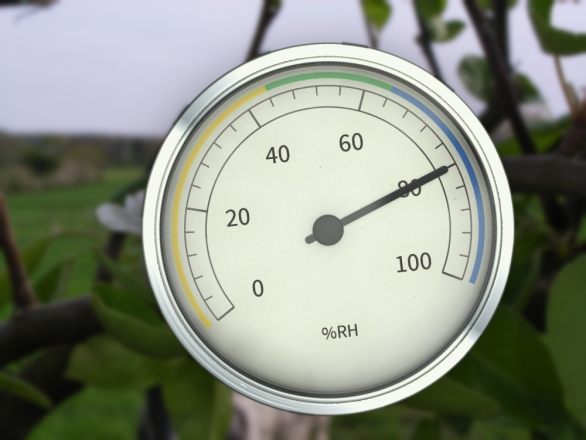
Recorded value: 80 (%)
